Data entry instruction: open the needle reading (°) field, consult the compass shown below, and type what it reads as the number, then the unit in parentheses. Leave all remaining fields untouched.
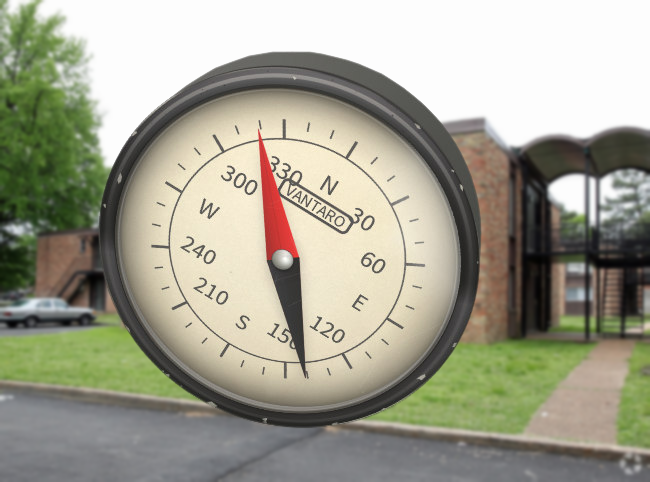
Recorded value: 320 (°)
